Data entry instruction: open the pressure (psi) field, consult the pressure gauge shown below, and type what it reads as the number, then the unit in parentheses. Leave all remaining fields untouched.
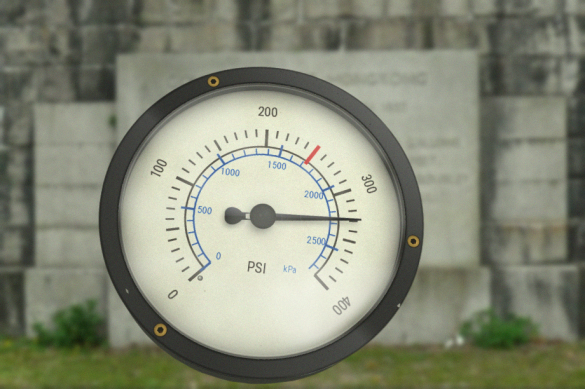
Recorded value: 330 (psi)
